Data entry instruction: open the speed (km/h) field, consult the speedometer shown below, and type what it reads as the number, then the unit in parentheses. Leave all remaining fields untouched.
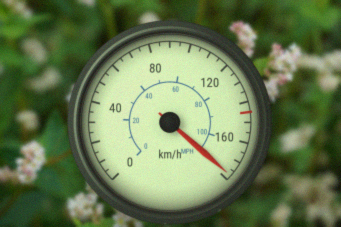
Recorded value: 177.5 (km/h)
